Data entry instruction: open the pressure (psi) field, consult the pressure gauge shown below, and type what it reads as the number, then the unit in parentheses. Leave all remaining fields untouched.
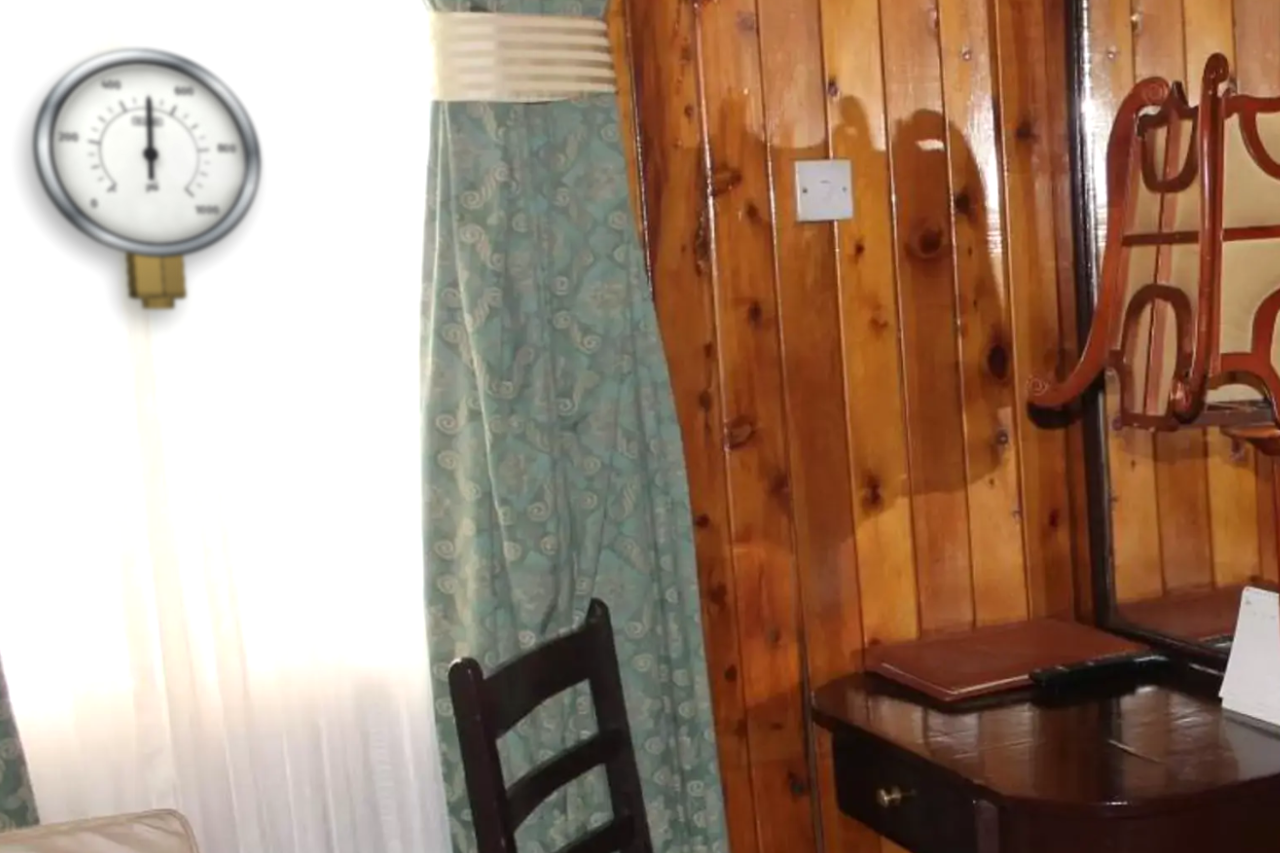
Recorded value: 500 (psi)
